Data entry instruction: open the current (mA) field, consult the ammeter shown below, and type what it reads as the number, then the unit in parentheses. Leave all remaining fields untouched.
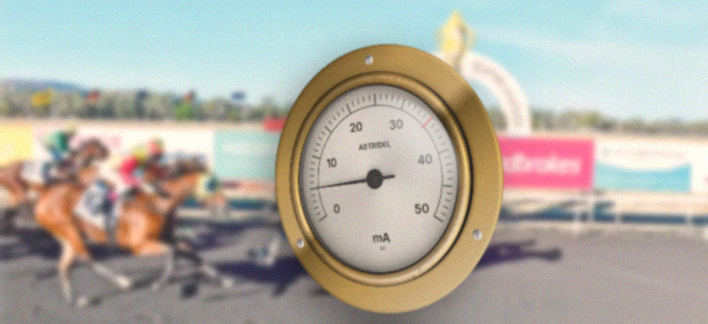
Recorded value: 5 (mA)
